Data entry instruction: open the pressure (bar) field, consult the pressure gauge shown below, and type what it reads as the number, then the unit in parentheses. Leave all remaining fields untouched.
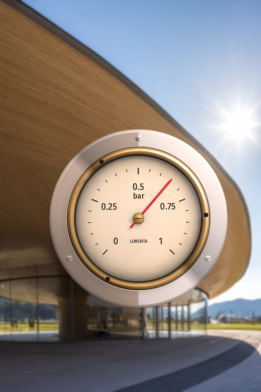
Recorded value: 0.65 (bar)
